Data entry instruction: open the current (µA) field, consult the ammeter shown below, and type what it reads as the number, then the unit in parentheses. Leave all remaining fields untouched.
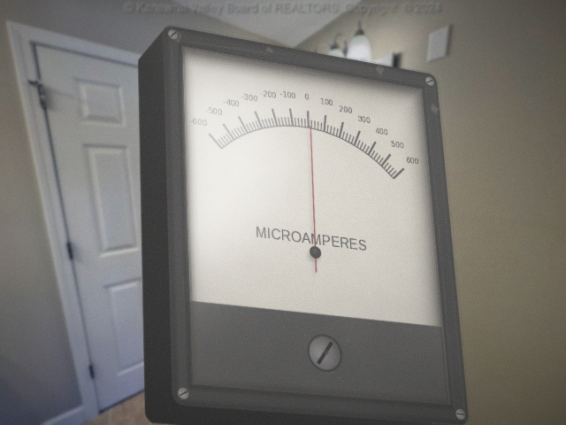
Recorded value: 0 (µA)
